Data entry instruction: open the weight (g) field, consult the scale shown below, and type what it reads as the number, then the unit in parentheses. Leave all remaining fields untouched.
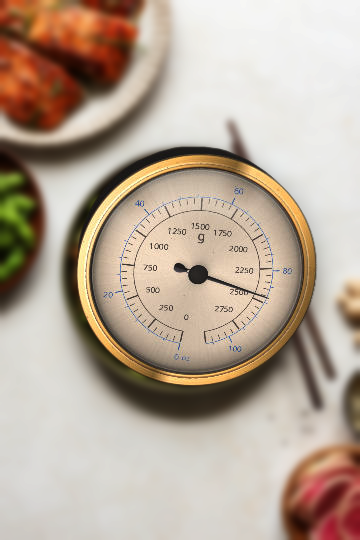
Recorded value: 2450 (g)
